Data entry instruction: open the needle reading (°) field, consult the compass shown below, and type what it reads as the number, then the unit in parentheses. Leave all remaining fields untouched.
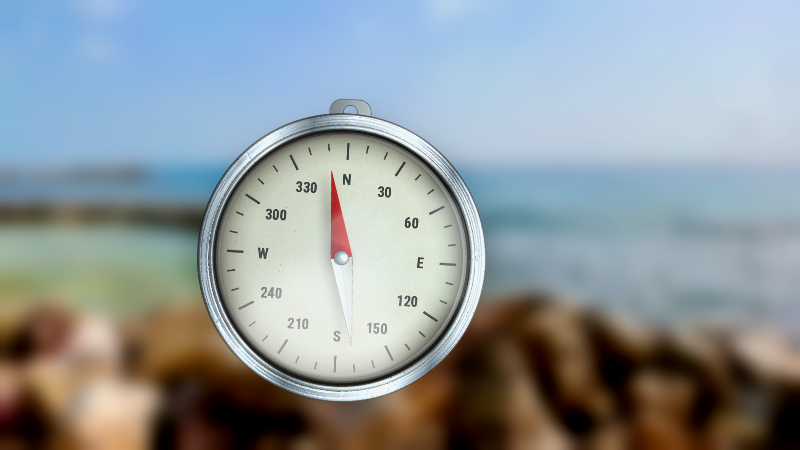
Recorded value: 350 (°)
